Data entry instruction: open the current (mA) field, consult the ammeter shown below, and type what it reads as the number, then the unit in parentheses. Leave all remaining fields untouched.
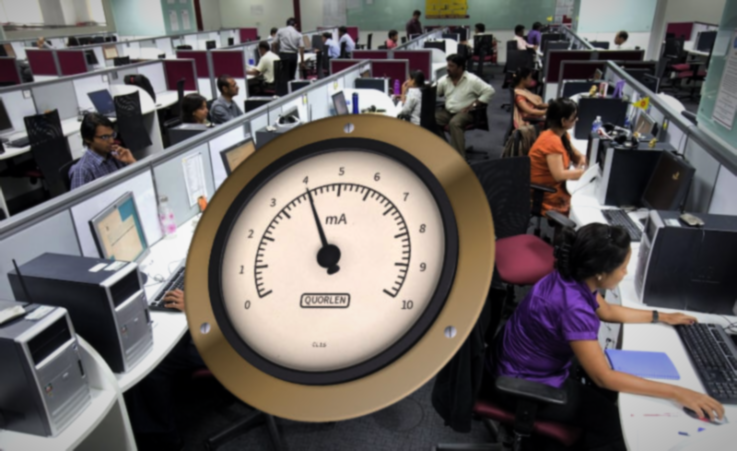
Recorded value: 4 (mA)
